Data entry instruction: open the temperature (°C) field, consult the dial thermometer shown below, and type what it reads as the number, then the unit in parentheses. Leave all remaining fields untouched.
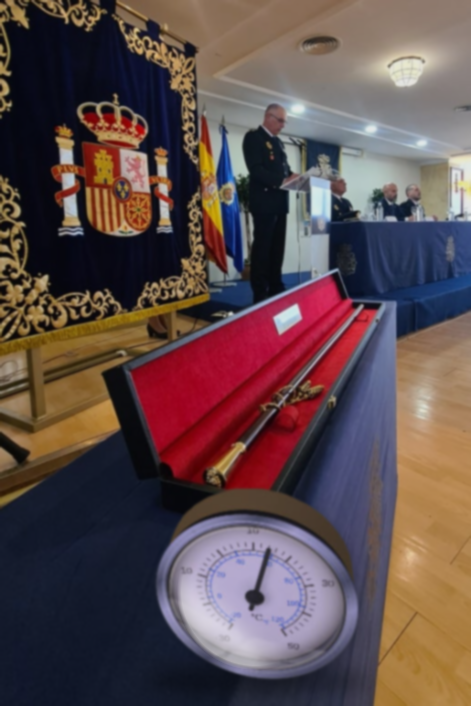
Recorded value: 14 (°C)
